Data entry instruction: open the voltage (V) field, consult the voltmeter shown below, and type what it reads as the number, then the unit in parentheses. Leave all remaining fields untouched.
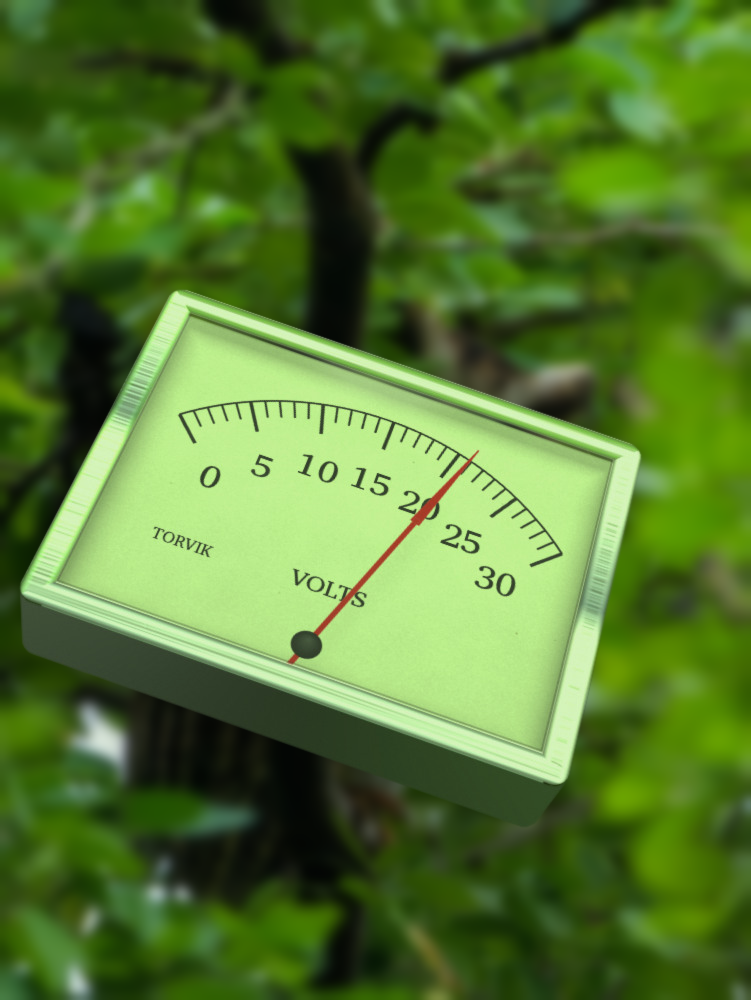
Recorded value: 21 (V)
